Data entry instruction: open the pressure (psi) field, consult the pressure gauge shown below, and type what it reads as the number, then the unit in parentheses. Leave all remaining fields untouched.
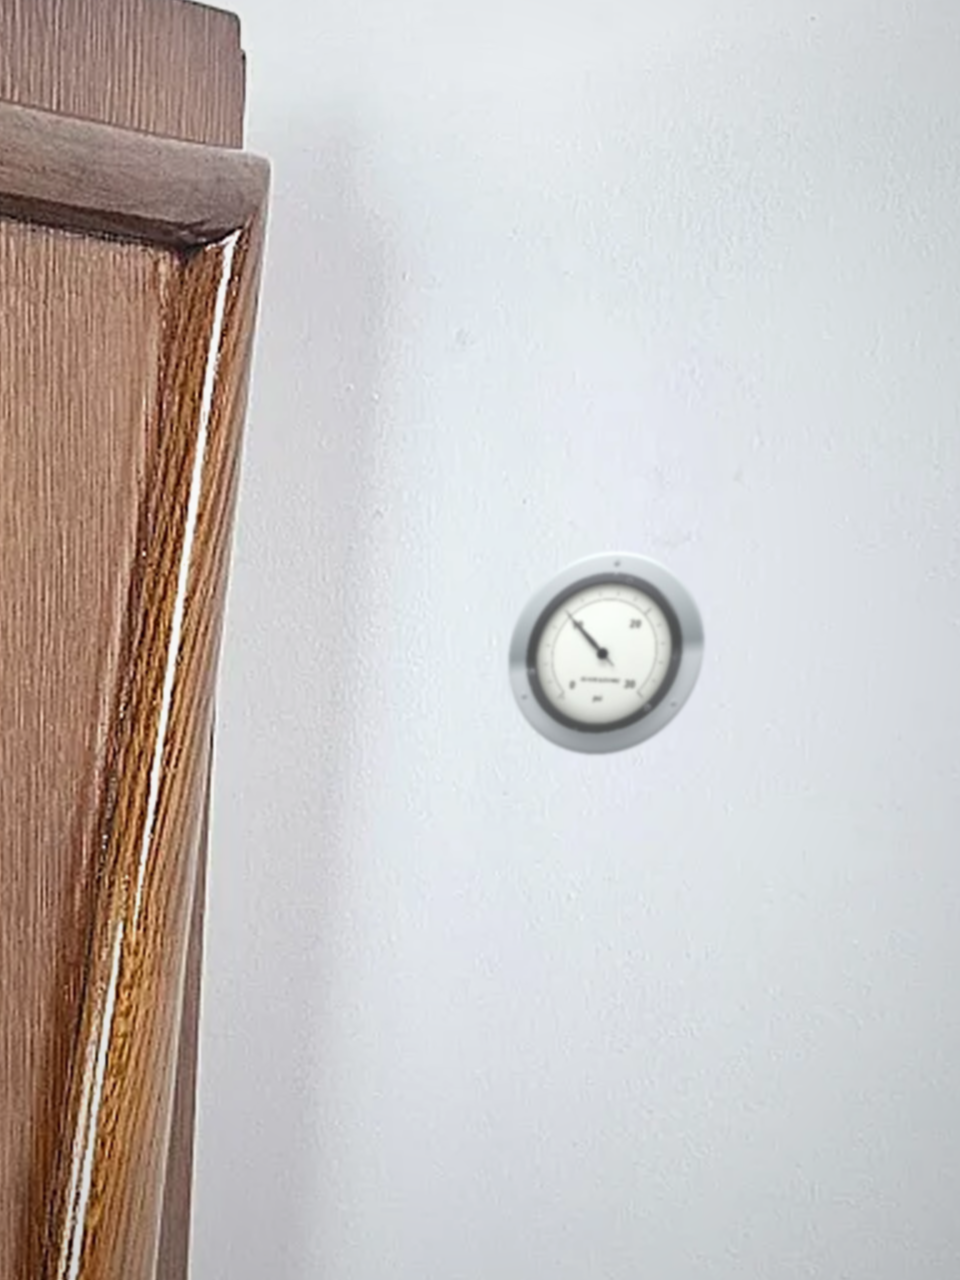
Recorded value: 10 (psi)
